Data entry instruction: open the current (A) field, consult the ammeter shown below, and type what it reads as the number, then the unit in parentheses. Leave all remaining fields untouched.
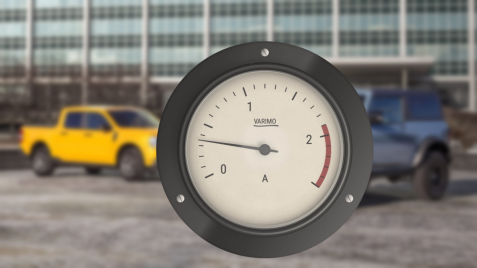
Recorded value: 0.35 (A)
